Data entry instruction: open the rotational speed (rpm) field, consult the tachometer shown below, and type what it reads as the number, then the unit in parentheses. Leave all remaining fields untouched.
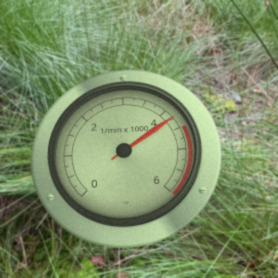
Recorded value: 4250 (rpm)
